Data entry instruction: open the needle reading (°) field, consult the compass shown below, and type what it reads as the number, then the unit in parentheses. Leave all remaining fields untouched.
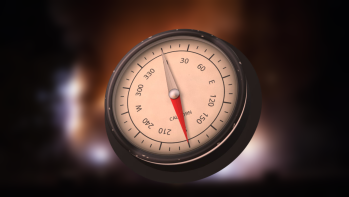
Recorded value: 180 (°)
